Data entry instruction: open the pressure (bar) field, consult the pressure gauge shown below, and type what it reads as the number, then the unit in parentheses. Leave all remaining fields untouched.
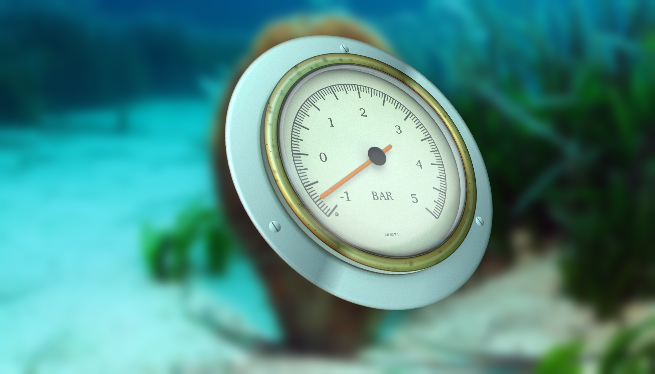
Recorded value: -0.75 (bar)
